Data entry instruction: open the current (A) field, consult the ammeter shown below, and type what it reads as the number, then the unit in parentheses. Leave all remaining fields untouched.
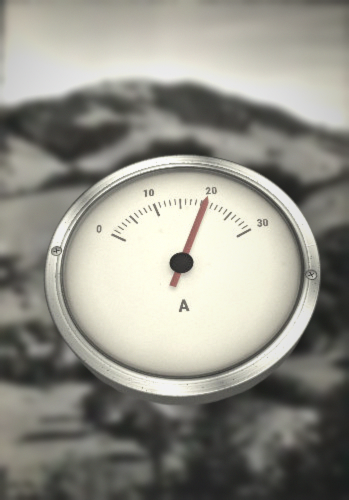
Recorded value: 20 (A)
